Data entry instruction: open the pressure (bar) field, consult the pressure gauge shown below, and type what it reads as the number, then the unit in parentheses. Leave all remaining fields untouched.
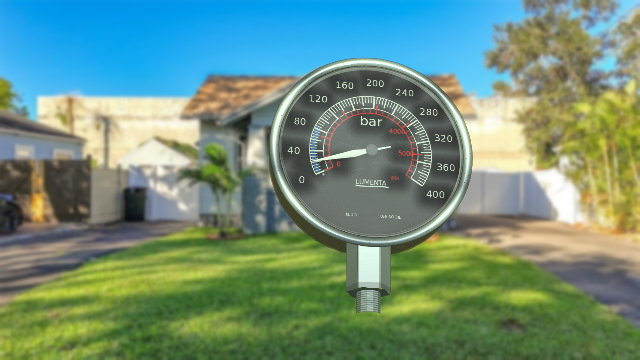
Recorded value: 20 (bar)
